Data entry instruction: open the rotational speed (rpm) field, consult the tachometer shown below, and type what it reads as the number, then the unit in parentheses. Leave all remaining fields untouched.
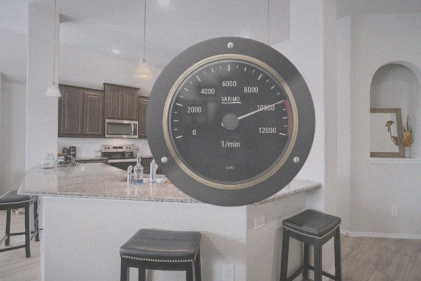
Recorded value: 10000 (rpm)
